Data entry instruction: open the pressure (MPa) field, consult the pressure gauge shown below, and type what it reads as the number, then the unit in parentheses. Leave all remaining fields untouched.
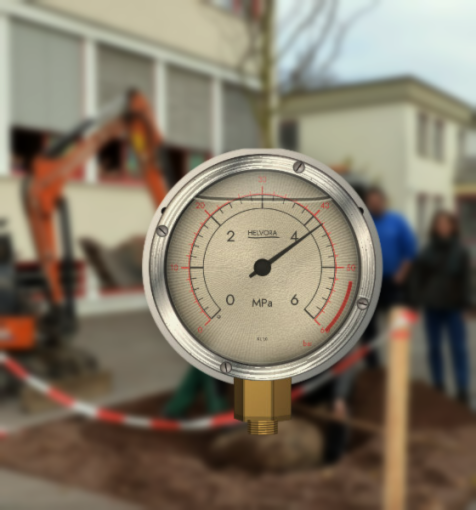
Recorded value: 4.2 (MPa)
